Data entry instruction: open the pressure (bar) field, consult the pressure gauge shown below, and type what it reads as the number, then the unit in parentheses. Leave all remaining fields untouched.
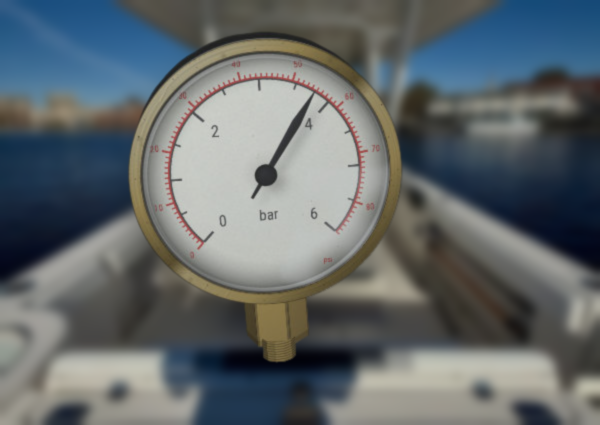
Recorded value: 3.75 (bar)
